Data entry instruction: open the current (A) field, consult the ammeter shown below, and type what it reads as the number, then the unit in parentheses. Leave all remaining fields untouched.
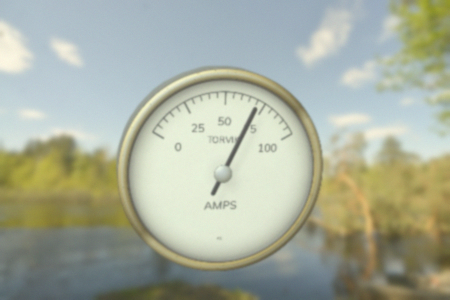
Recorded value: 70 (A)
